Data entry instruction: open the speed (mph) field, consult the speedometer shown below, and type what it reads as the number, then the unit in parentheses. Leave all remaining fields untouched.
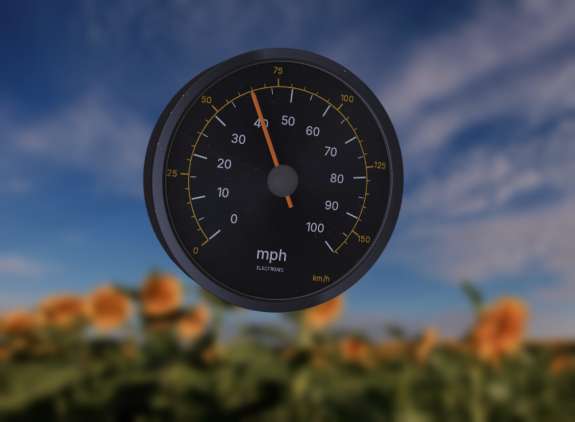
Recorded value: 40 (mph)
